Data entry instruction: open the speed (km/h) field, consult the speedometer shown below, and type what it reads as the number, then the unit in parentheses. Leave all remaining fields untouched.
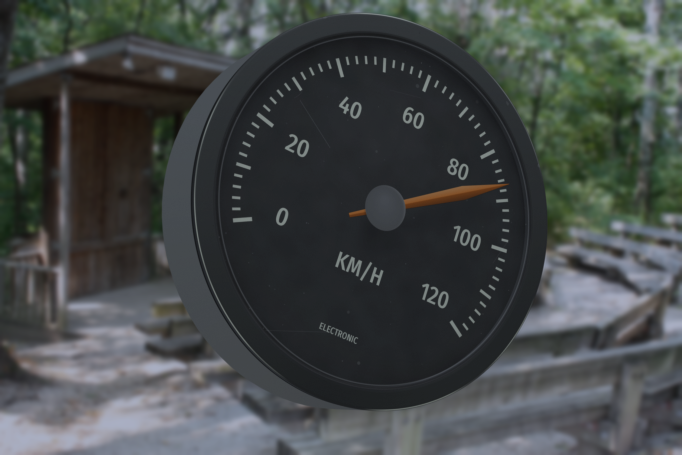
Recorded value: 87 (km/h)
